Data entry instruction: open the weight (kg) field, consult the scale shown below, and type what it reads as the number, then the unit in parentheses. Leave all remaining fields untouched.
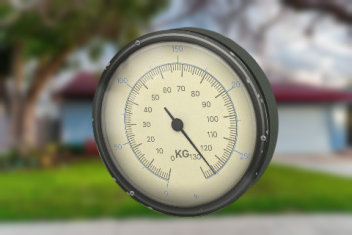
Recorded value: 125 (kg)
